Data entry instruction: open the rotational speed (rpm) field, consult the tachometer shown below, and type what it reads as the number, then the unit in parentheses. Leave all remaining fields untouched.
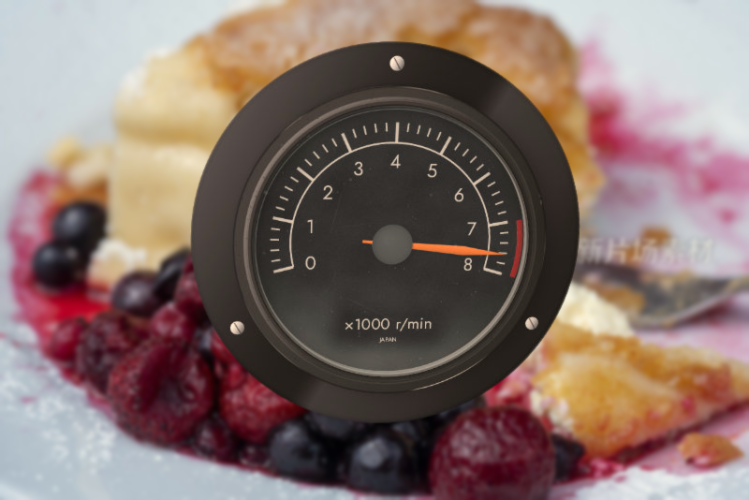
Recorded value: 7600 (rpm)
